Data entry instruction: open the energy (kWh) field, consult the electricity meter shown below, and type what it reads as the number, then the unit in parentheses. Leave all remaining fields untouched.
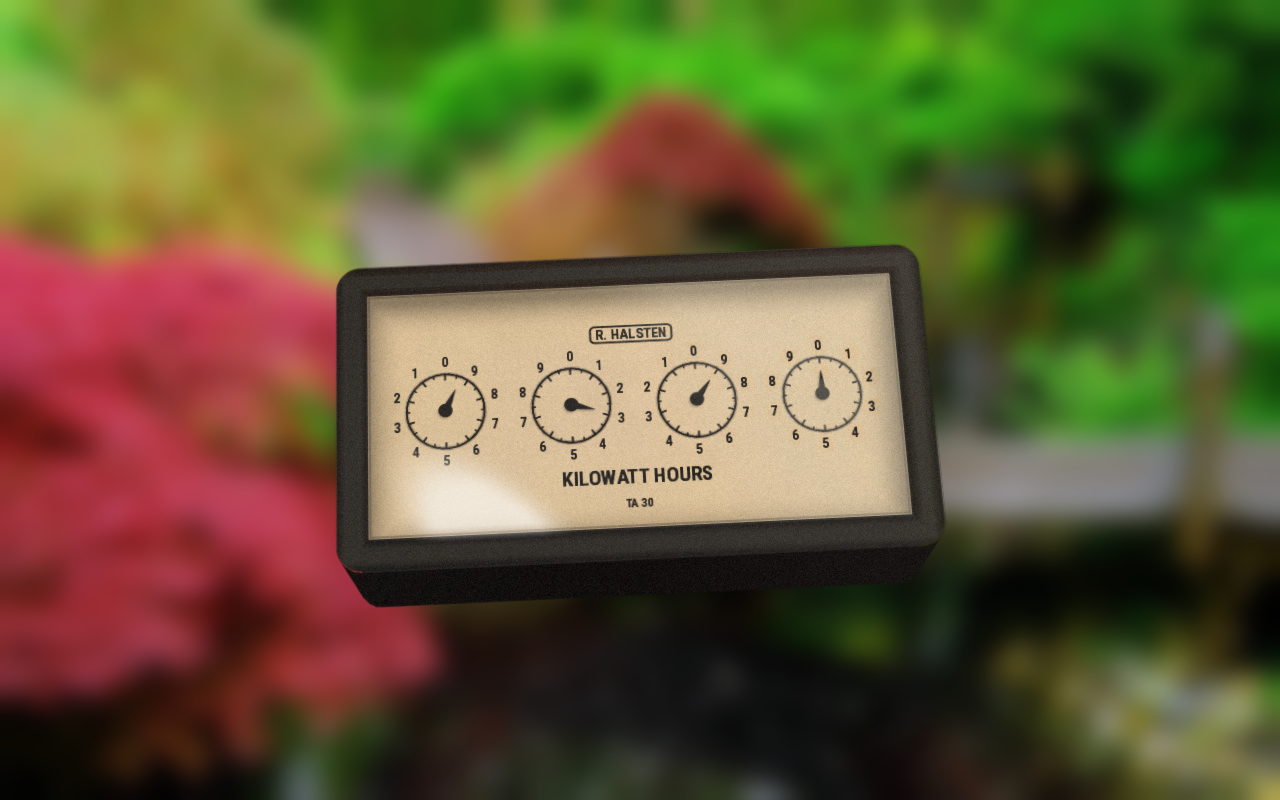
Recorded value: 9290 (kWh)
